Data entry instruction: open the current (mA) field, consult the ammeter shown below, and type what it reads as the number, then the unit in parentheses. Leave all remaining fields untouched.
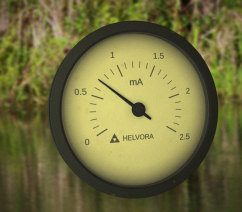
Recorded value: 0.7 (mA)
